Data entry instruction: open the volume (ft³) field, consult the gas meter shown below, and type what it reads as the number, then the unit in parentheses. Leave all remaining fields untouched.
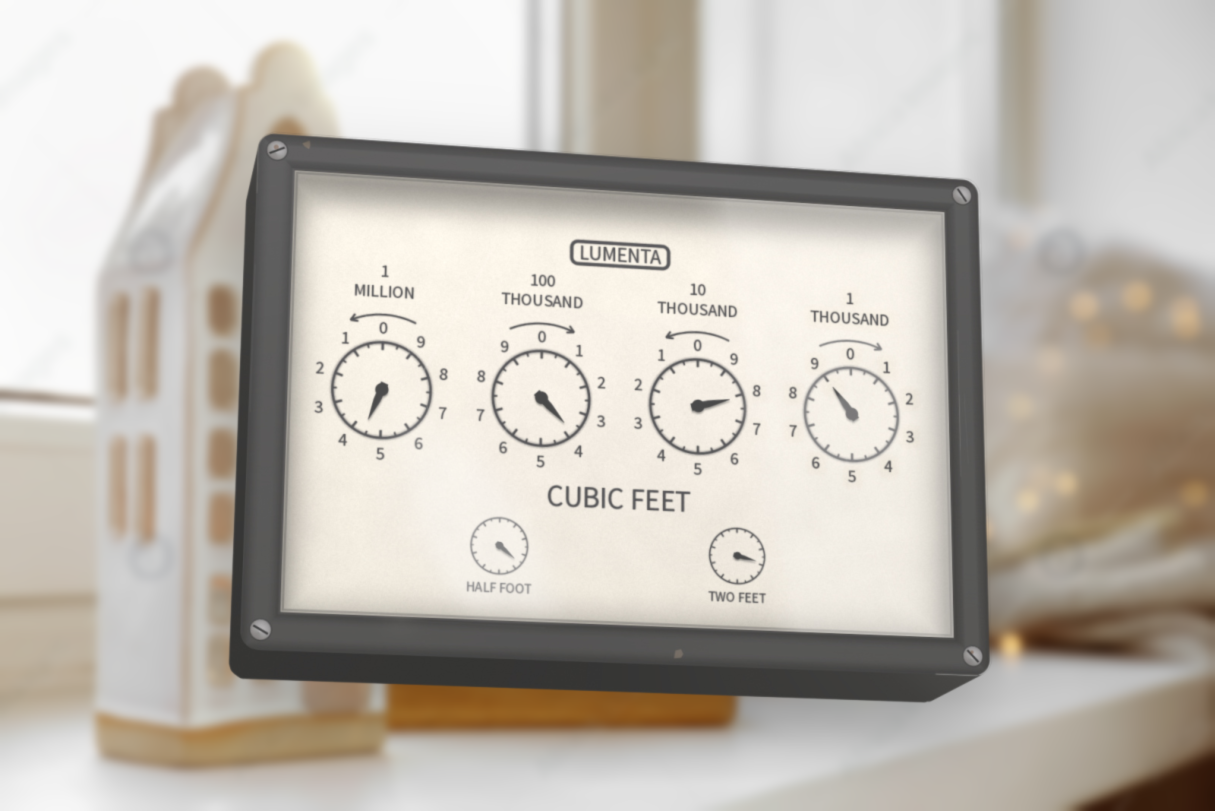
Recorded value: 437900 (ft³)
